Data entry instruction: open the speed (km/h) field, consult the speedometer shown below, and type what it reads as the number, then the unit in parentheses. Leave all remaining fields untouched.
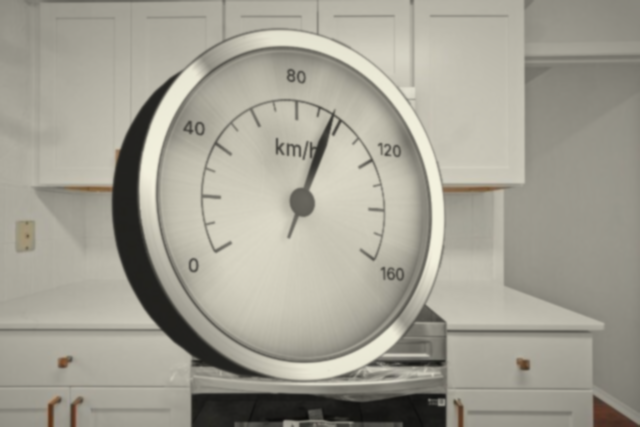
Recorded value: 95 (km/h)
